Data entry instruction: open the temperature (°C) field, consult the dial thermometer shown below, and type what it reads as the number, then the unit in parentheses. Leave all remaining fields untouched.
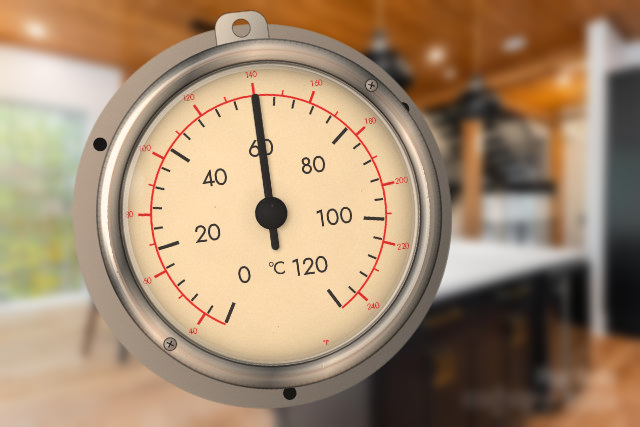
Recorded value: 60 (°C)
